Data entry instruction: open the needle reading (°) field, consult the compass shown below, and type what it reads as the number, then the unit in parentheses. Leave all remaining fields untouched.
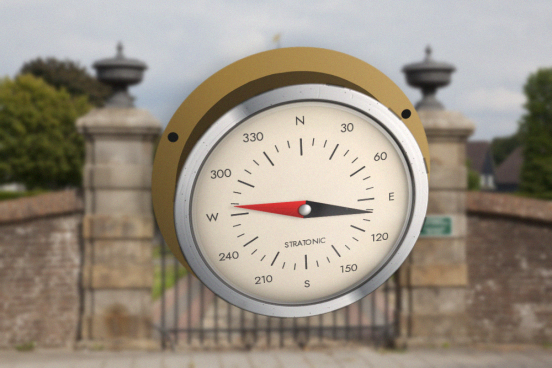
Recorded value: 280 (°)
